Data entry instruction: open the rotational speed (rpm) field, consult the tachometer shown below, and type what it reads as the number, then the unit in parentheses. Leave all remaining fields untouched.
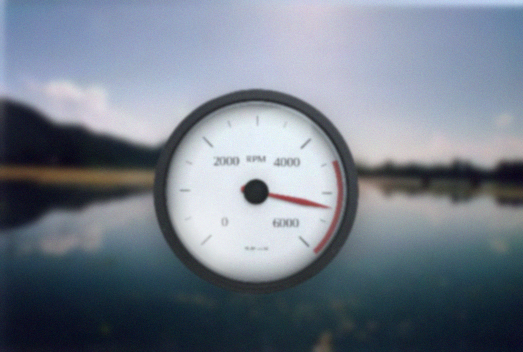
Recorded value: 5250 (rpm)
